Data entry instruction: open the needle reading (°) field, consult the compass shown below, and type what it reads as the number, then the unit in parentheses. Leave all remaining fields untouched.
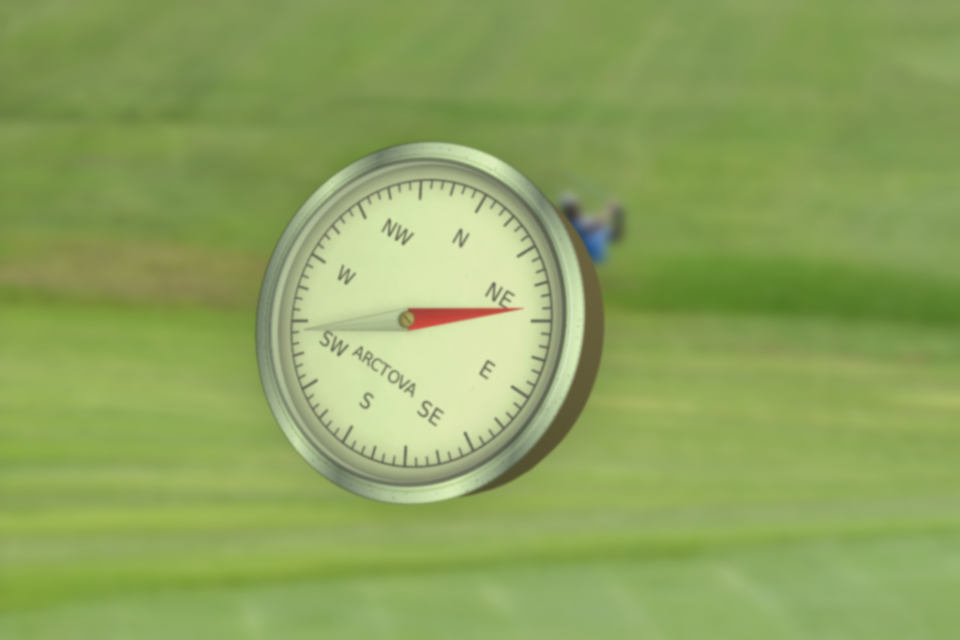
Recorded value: 55 (°)
